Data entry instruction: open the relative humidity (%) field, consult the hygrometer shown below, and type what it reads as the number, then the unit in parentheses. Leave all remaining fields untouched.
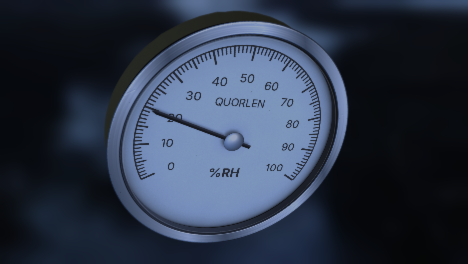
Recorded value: 20 (%)
